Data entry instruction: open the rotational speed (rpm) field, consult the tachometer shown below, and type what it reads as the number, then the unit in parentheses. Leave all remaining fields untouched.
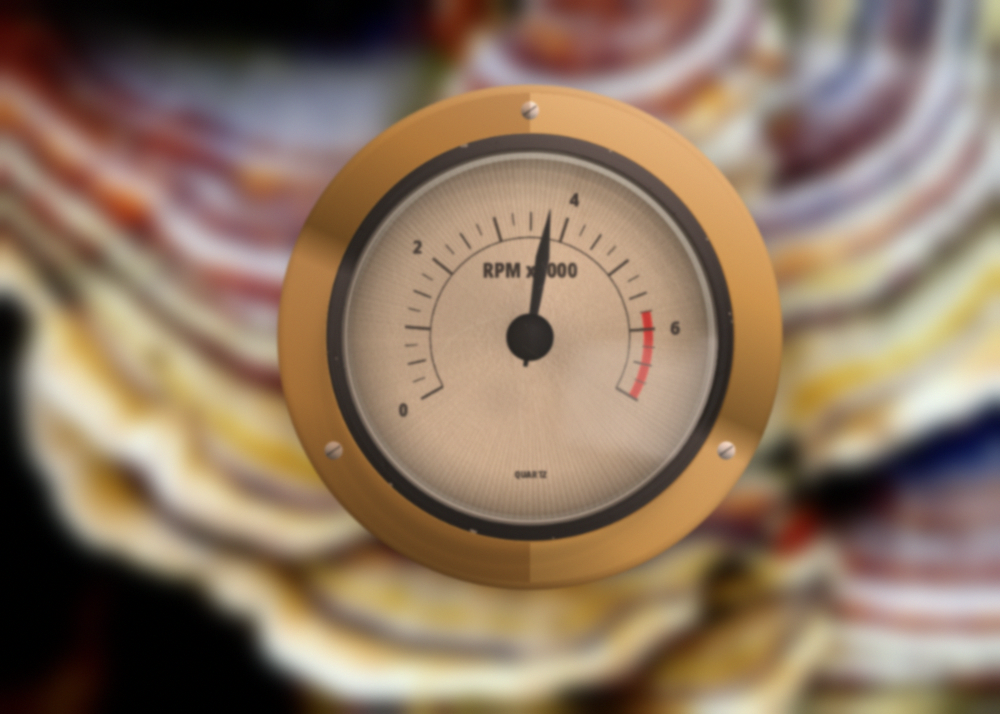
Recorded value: 3750 (rpm)
